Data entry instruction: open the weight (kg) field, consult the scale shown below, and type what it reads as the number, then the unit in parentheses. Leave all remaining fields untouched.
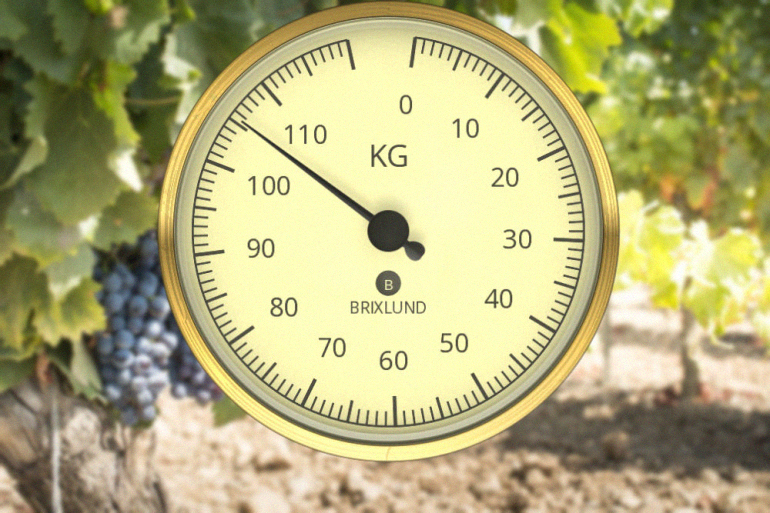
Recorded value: 105.5 (kg)
